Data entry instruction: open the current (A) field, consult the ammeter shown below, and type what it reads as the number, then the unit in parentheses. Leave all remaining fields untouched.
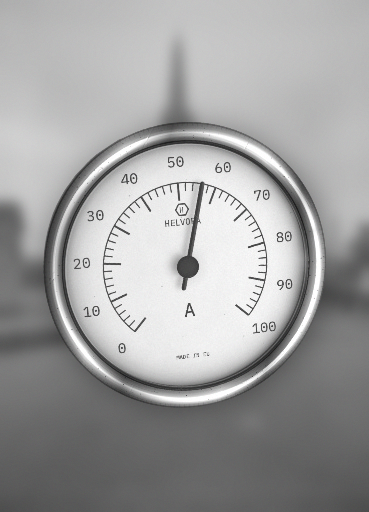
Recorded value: 56 (A)
